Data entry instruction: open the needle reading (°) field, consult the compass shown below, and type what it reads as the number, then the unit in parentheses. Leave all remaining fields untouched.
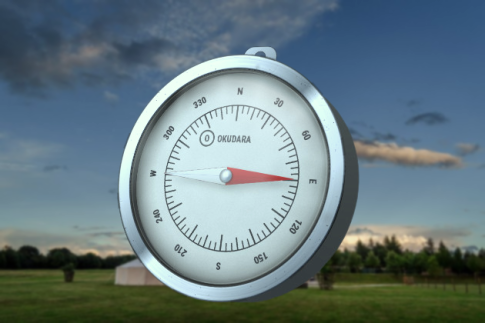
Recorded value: 90 (°)
